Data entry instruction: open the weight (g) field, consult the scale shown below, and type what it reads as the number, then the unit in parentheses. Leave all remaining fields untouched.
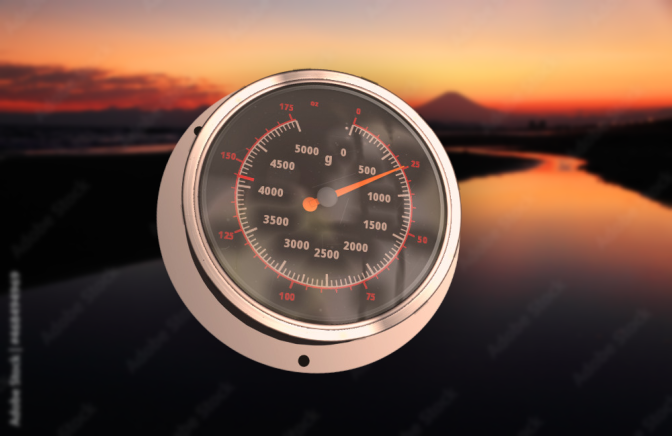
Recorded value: 700 (g)
